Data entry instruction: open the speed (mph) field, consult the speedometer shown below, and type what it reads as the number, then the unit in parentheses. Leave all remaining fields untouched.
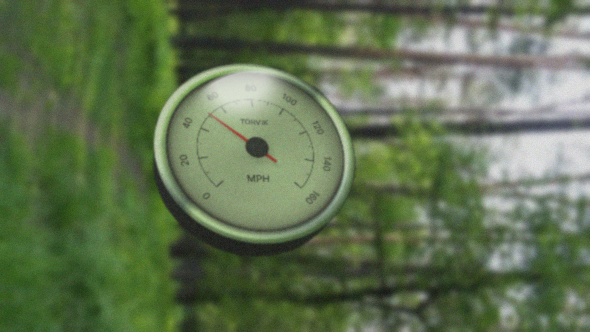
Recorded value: 50 (mph)
